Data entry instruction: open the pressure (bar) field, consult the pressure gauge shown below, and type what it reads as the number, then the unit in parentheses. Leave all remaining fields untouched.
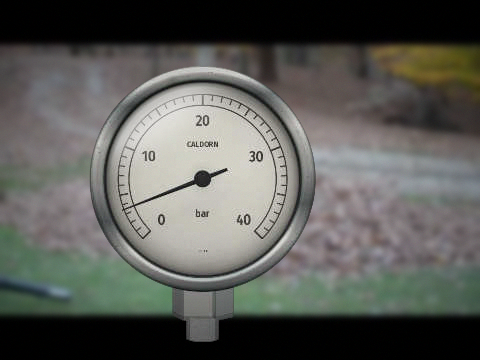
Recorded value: 3.5 (bar)
